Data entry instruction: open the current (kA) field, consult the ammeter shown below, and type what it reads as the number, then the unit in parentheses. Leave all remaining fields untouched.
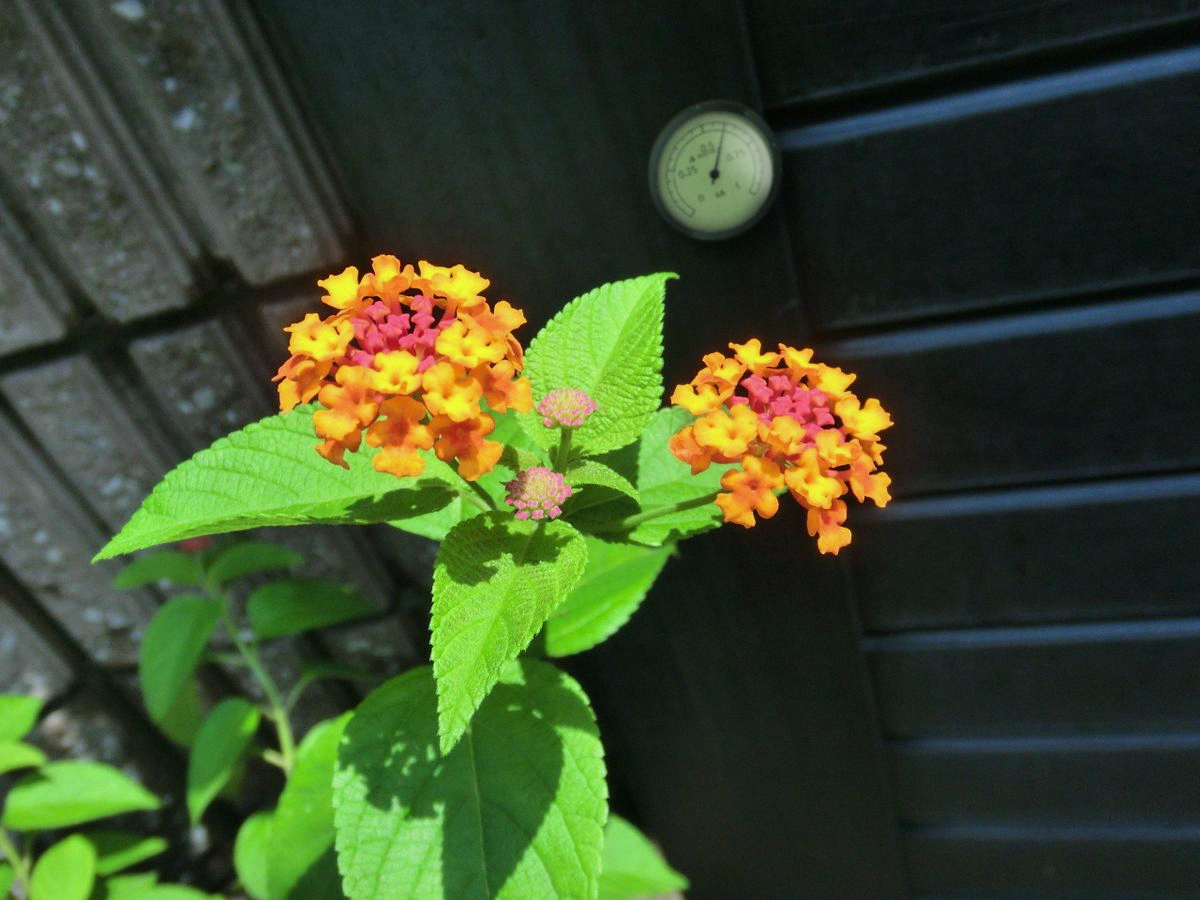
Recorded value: 0.6 (kA)
